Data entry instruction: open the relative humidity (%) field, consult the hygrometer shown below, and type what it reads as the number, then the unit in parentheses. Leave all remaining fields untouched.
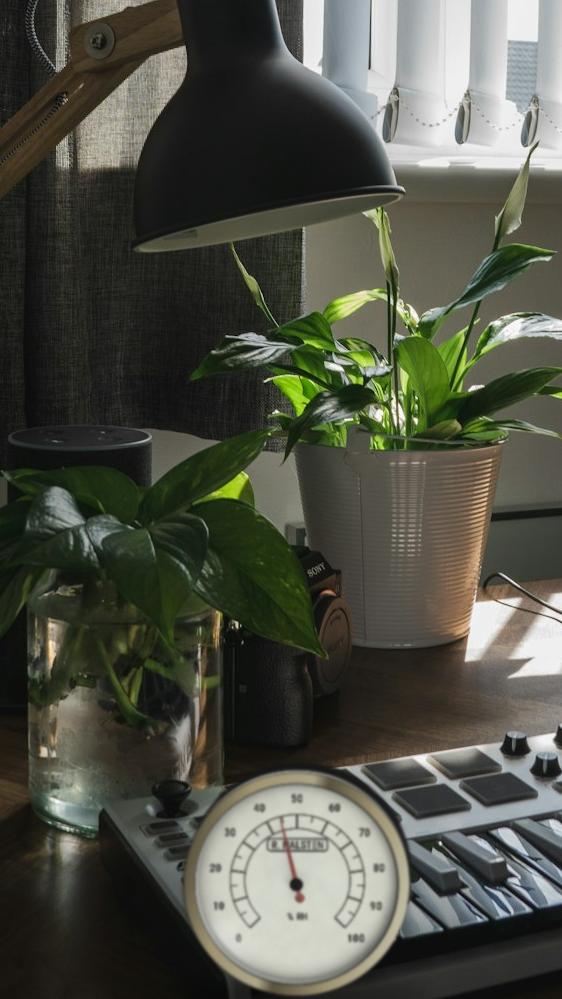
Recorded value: 45 (%)
